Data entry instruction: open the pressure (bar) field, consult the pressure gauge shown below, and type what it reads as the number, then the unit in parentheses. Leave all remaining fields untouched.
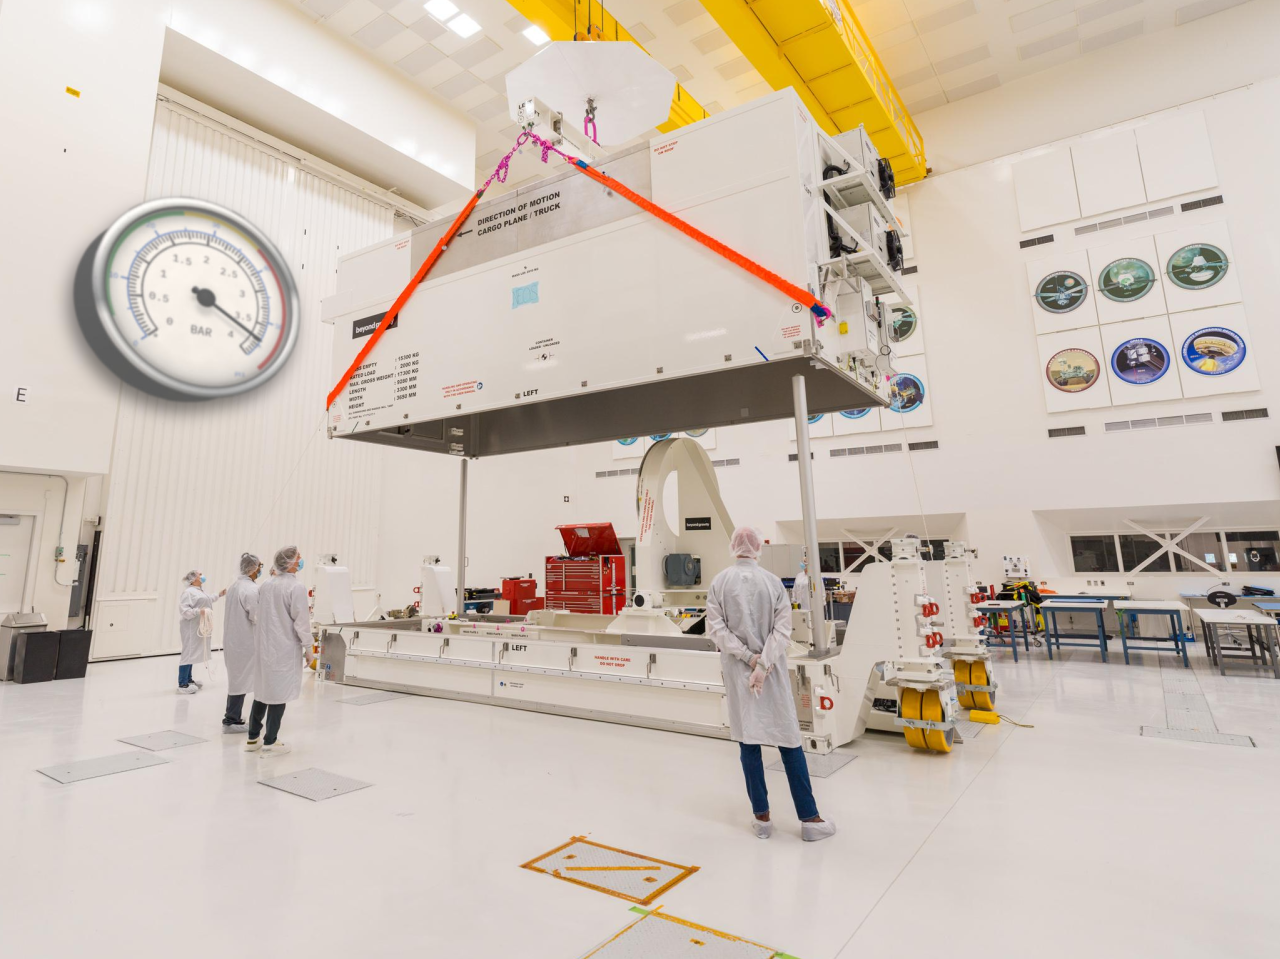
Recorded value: 3.75 (bar)
